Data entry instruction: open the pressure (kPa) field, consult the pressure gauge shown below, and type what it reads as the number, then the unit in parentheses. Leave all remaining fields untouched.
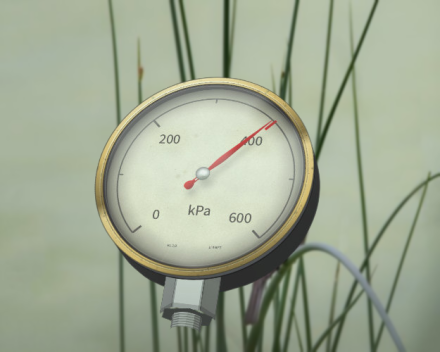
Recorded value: 400 (kPa)
